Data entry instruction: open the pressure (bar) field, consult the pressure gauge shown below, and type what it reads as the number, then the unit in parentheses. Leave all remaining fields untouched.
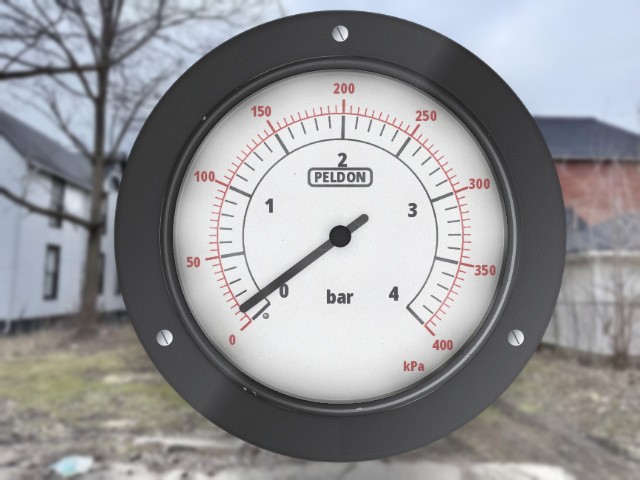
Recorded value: 0.1 (bar)
